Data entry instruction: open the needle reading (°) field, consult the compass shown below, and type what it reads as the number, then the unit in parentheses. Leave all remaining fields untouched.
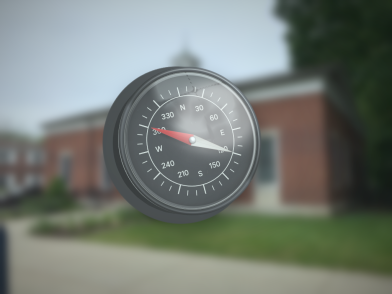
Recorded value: 300 (°)
